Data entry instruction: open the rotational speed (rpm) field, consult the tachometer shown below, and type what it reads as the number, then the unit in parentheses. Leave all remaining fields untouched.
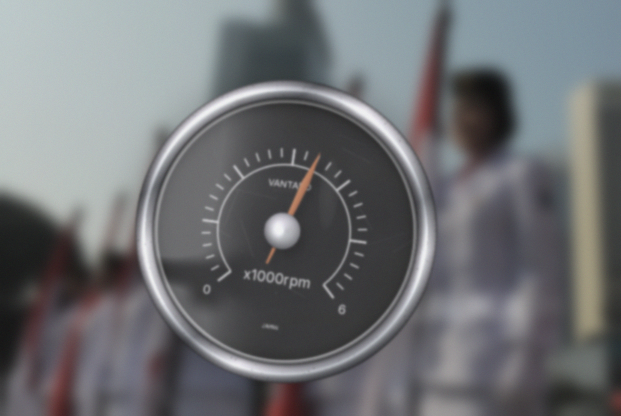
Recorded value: 3400 (rpm)
